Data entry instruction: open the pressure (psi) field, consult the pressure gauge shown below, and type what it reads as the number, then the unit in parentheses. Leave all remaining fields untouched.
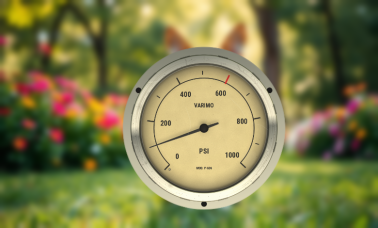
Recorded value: 100 (psi)
